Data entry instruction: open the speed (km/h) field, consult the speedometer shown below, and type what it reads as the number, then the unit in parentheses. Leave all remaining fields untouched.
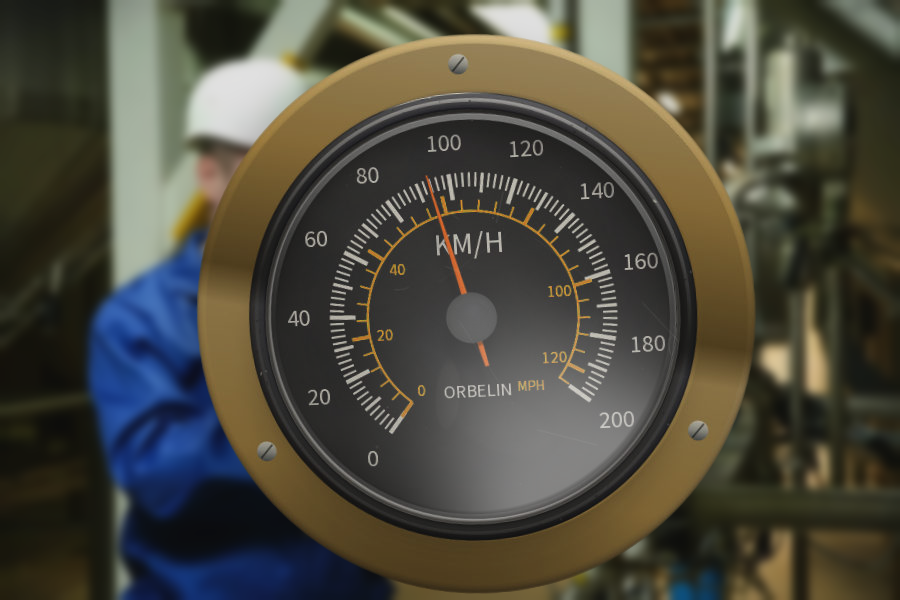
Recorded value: 94 (km/h)
